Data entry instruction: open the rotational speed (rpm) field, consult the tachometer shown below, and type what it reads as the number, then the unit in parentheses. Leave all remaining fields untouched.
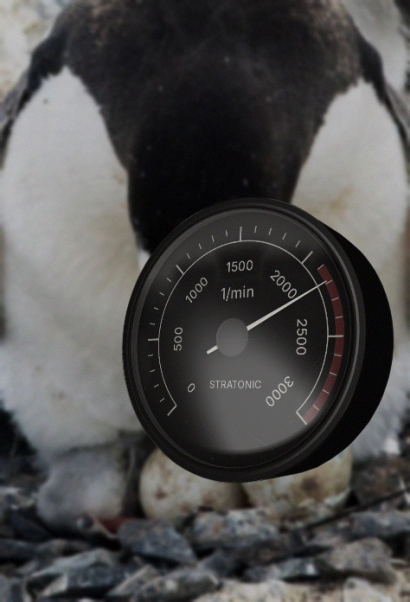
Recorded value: 2200 (rpm)
